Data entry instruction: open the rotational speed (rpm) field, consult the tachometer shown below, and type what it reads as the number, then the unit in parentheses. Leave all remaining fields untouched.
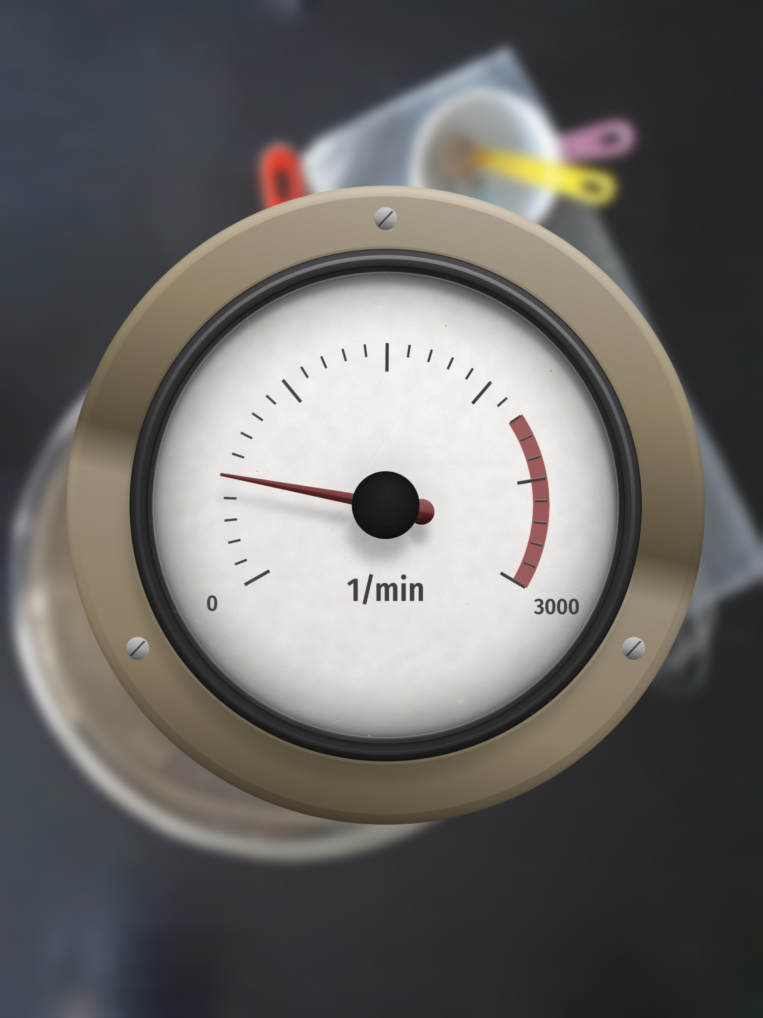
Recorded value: 500 (rpm)
